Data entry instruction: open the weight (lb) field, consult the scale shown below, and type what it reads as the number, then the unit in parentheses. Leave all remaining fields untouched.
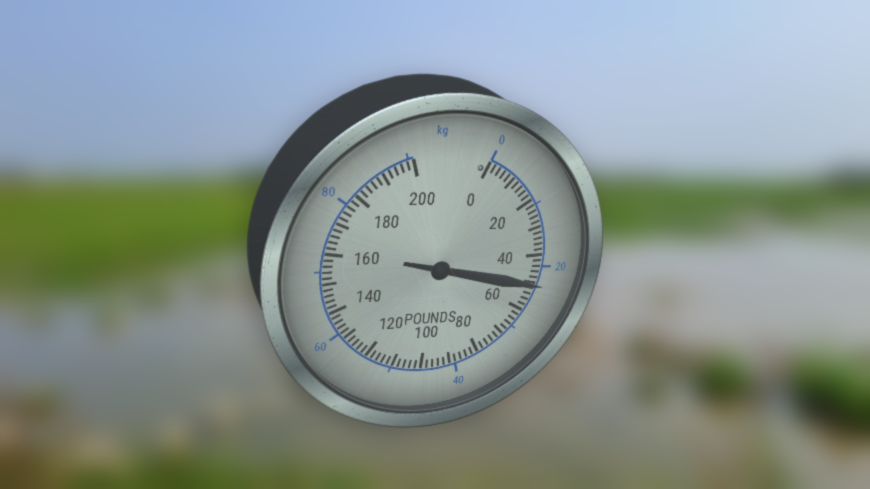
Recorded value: 50 (lb)
